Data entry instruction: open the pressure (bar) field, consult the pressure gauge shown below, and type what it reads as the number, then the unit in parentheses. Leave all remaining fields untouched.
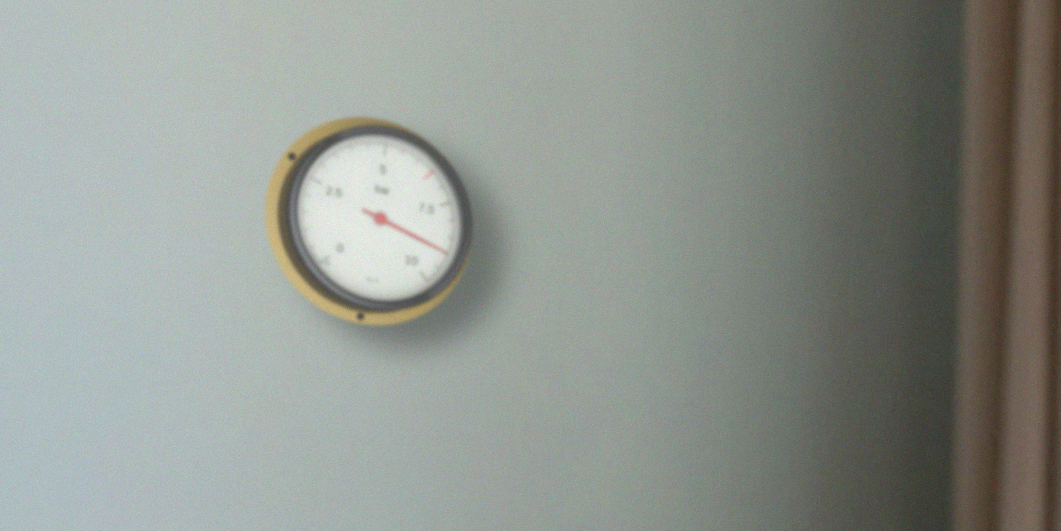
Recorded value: 9 (bar)
